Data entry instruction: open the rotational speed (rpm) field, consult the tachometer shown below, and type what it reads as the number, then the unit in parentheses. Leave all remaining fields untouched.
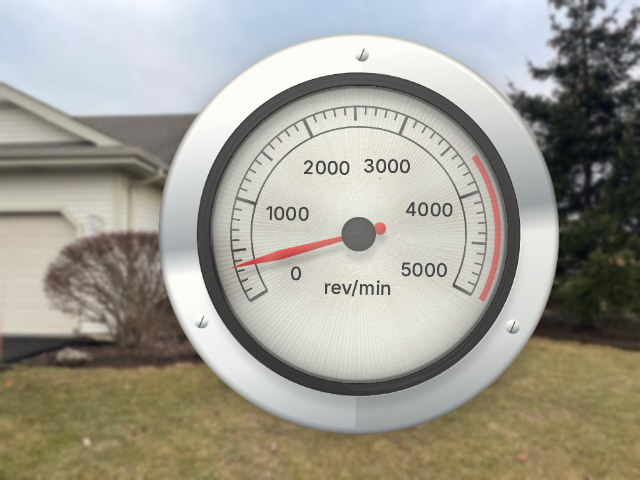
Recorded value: 350 (rpm)
